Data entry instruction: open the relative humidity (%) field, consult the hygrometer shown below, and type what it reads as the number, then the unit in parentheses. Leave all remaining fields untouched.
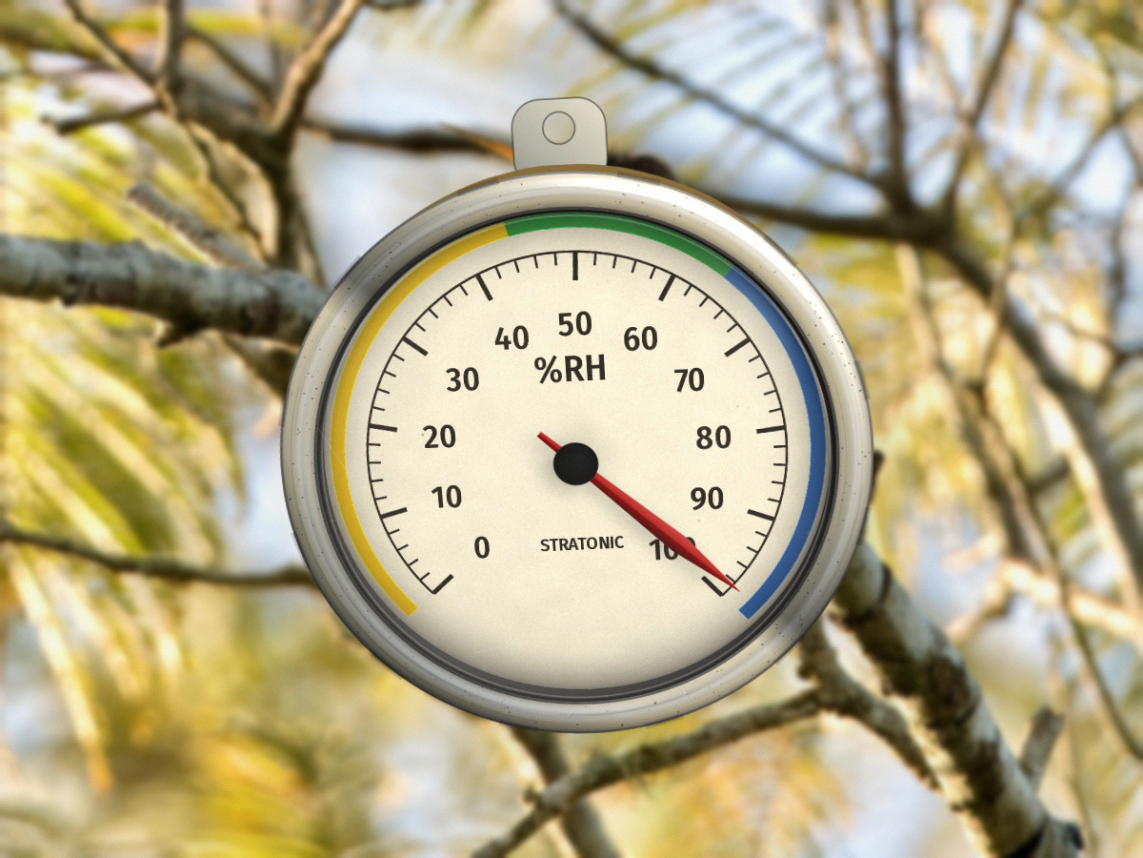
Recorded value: 98 (%)
